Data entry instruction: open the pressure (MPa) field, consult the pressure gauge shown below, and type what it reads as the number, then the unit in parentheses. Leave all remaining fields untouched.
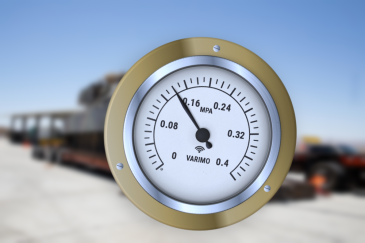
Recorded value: 0.14 (MPa)
